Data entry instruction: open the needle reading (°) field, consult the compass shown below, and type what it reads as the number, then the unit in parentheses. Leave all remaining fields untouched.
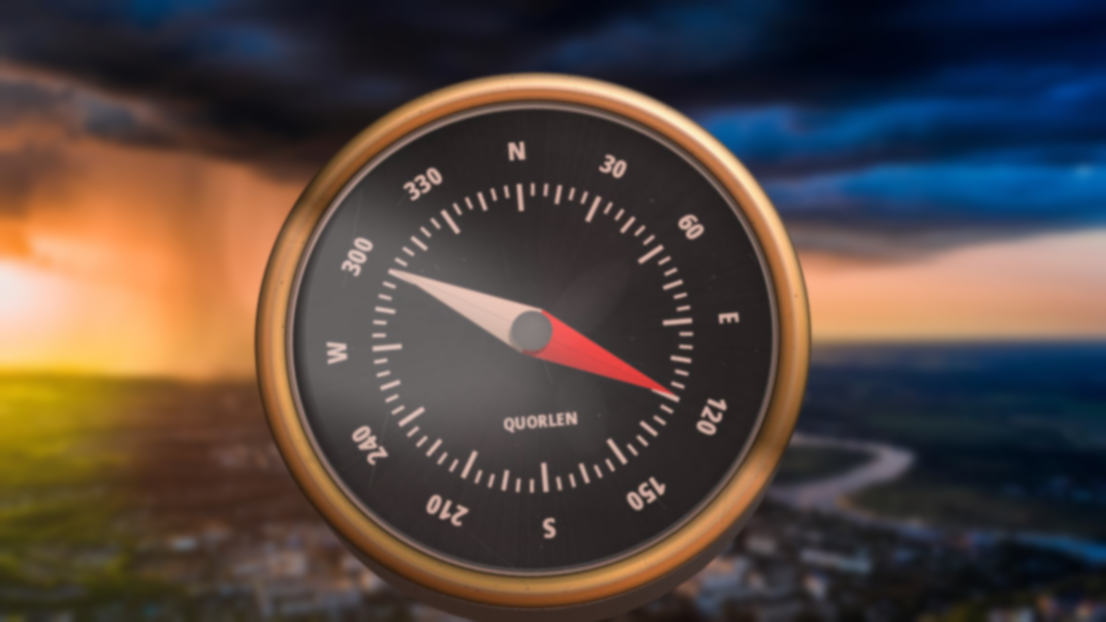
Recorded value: 120 (°)
